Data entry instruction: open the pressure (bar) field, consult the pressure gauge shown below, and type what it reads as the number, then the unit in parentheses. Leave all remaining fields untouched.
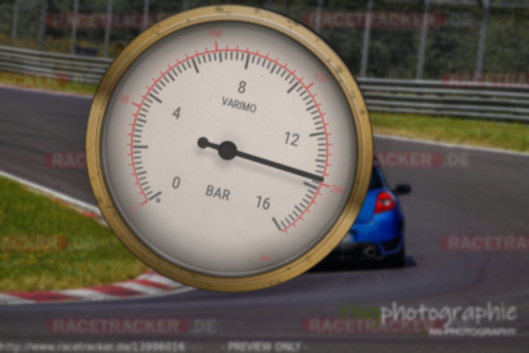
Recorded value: 13.6 (bar)
